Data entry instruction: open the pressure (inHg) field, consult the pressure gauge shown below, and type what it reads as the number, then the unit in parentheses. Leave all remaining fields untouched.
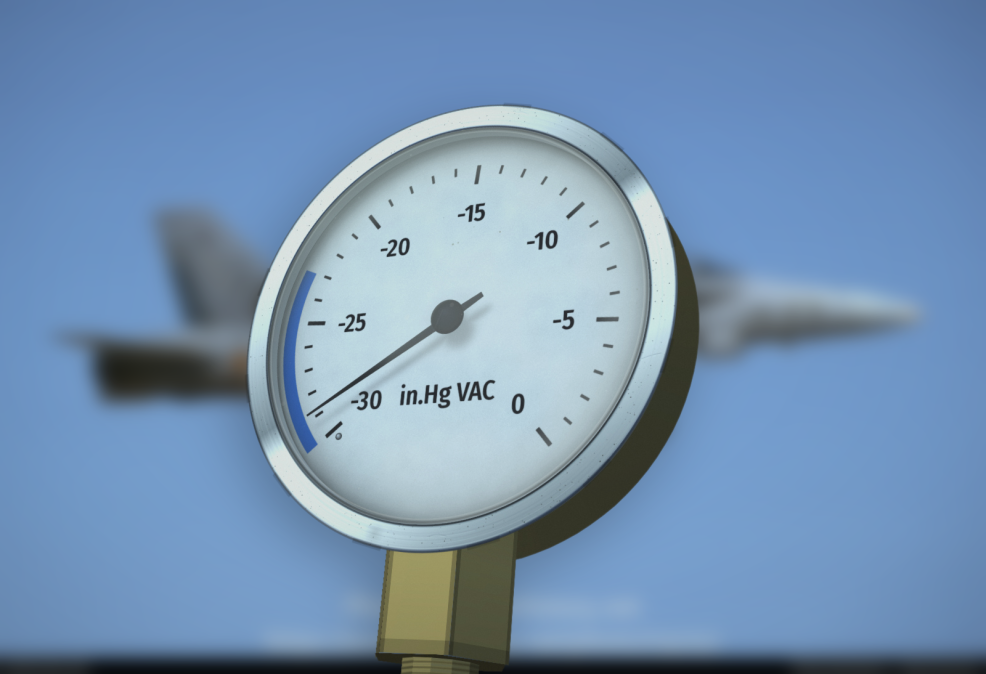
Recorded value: -29 (inHg)
